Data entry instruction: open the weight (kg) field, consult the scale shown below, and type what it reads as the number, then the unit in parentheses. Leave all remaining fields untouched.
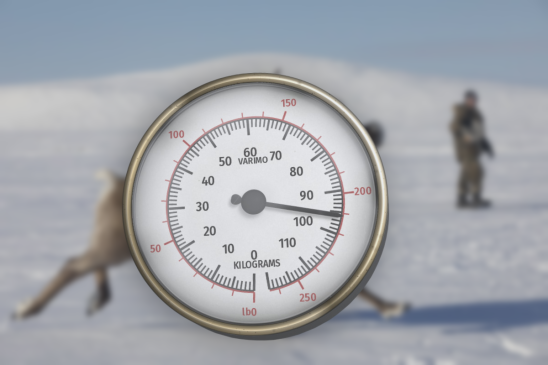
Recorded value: 96 (kg)
